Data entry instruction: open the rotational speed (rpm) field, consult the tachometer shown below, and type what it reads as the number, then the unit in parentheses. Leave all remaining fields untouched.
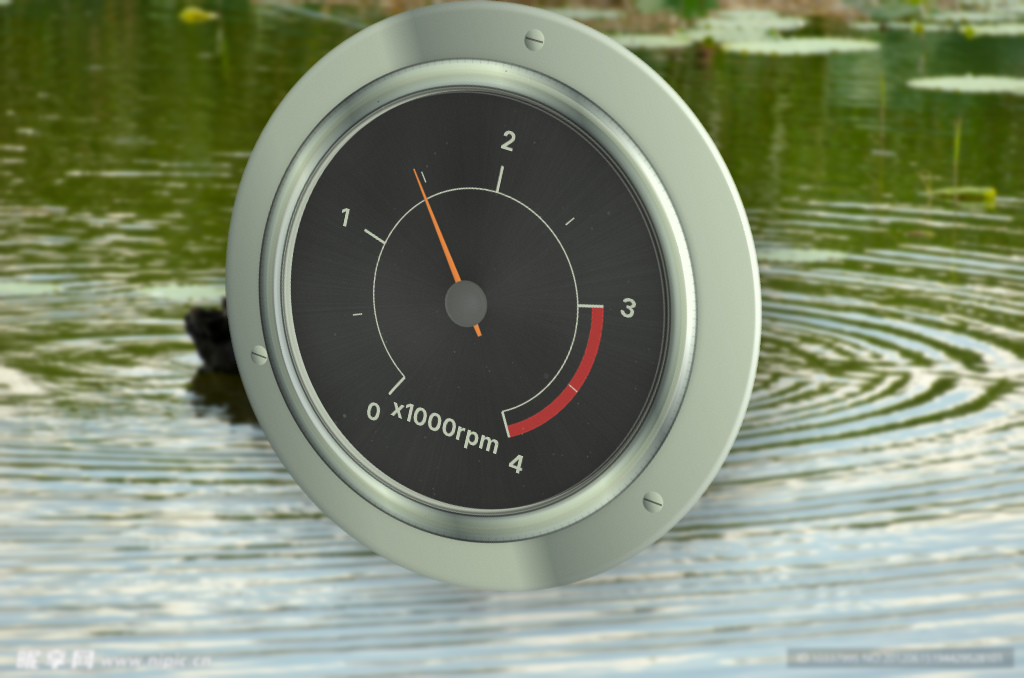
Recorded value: 1500 (rpm)
